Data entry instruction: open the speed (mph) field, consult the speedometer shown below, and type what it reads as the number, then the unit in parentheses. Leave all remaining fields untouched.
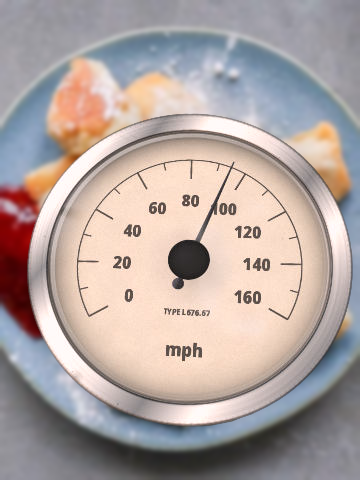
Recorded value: 95 (mph)
